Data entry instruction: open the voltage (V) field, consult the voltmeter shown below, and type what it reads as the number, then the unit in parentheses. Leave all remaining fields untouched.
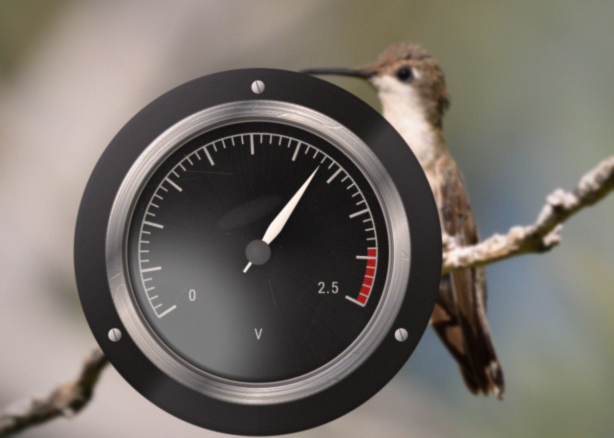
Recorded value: 1.65 (V)
